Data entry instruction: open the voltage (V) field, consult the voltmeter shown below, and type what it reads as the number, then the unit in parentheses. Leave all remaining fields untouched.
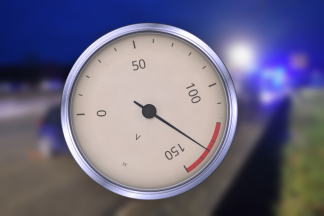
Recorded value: 135 (V)
